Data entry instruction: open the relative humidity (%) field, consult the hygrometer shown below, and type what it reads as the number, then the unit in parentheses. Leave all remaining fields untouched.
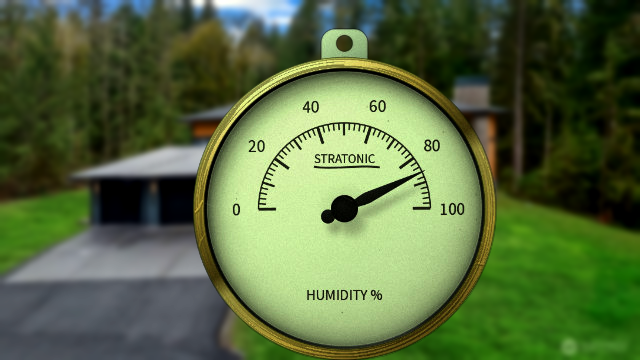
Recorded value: 86 (%)
